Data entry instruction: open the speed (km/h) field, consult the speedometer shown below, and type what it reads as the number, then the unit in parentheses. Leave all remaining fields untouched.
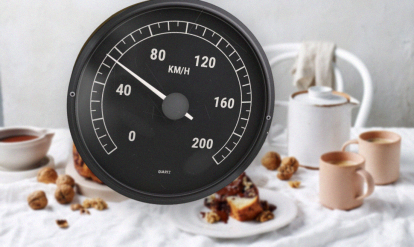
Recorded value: 55 (km/h)
